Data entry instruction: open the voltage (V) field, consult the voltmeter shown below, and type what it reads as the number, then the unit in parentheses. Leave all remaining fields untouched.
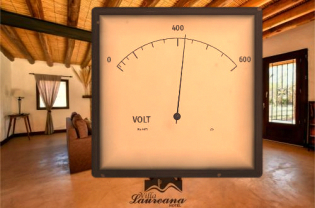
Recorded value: 425 (V)
